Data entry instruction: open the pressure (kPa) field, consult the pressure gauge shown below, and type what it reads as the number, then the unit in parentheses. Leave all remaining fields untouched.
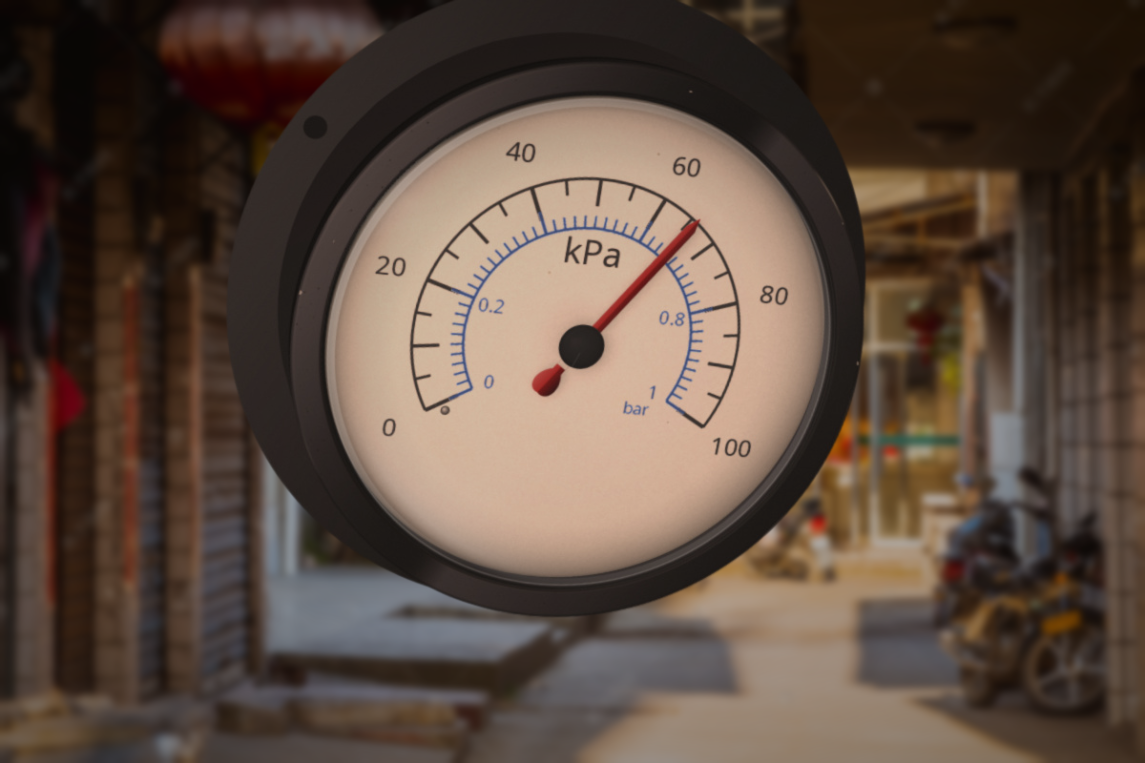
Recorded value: 65 (kPa)
